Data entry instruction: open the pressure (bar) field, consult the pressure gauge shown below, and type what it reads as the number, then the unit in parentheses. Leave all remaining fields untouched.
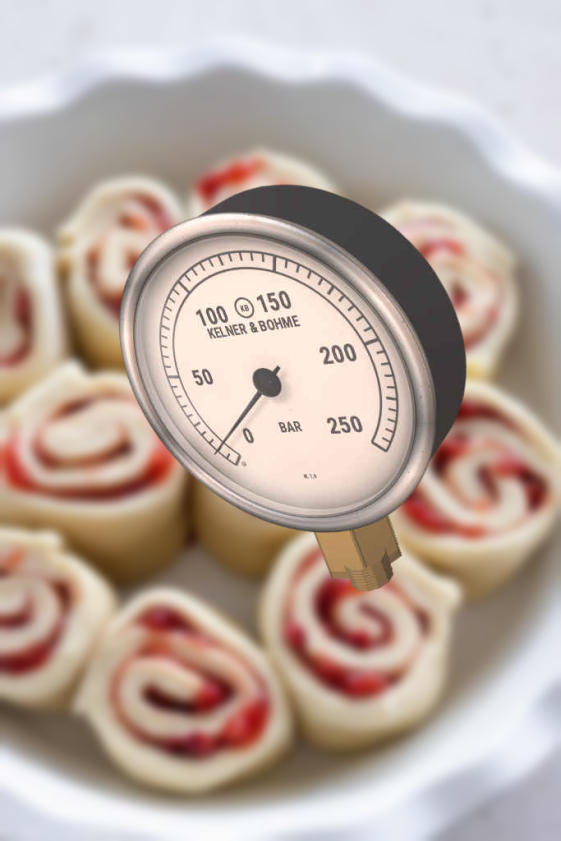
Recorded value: 10 (bar)
